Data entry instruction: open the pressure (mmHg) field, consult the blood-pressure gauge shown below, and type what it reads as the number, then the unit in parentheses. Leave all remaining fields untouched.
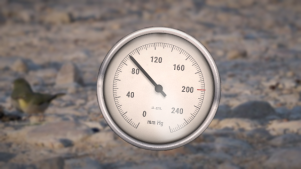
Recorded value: 90 (mmHg)
